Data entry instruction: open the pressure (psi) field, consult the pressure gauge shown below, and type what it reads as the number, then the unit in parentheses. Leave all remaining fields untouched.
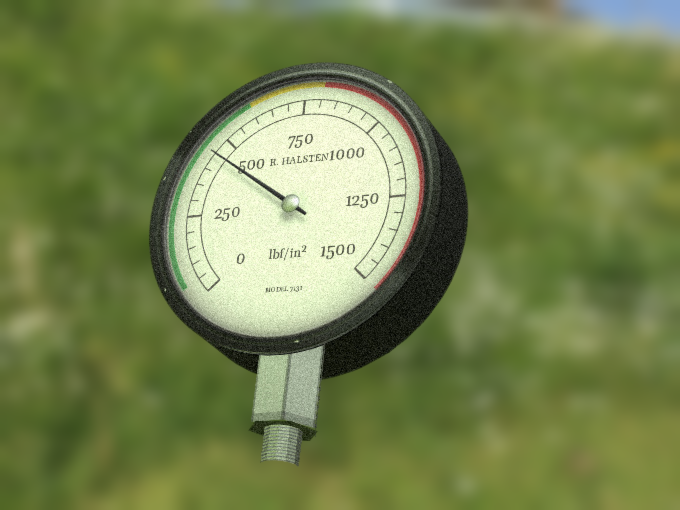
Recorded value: 450 (psi)
